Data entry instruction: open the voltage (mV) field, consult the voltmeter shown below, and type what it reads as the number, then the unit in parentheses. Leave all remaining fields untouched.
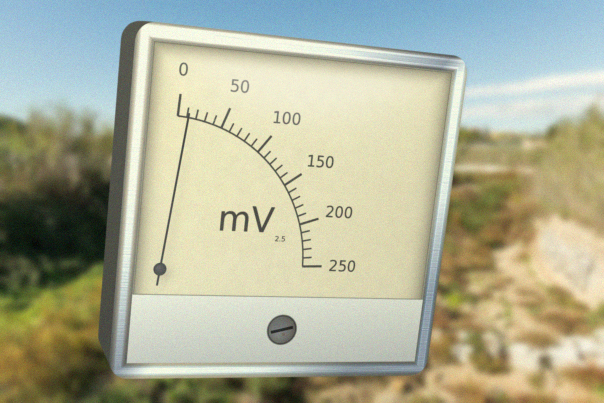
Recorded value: 10 (mV)
